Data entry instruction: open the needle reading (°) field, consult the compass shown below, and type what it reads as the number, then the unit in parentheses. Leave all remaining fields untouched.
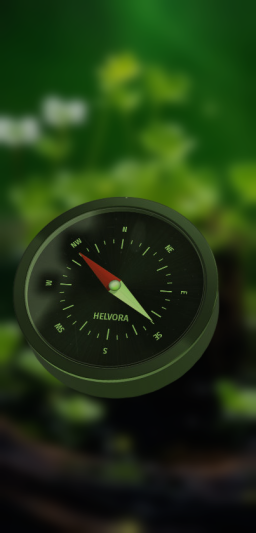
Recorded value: 310 (°)
